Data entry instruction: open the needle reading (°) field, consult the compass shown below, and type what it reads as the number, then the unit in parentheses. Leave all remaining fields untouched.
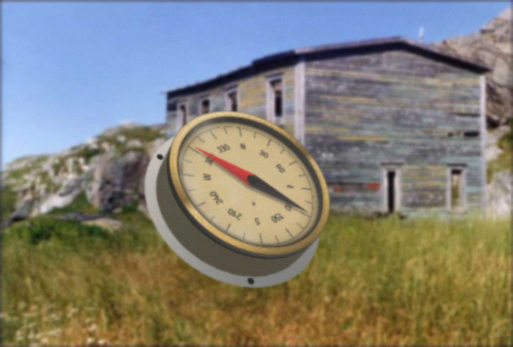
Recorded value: 300 (°)
